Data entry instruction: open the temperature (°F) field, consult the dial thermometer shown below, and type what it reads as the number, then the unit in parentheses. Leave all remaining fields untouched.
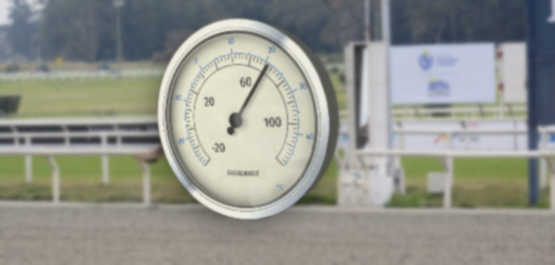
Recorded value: 70 (°F)
